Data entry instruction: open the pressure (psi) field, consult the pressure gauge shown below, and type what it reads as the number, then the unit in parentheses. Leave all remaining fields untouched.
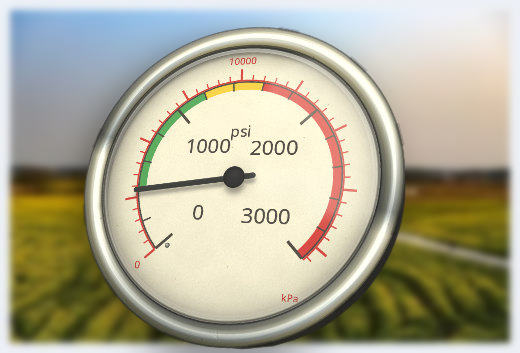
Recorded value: 400 (psi)
